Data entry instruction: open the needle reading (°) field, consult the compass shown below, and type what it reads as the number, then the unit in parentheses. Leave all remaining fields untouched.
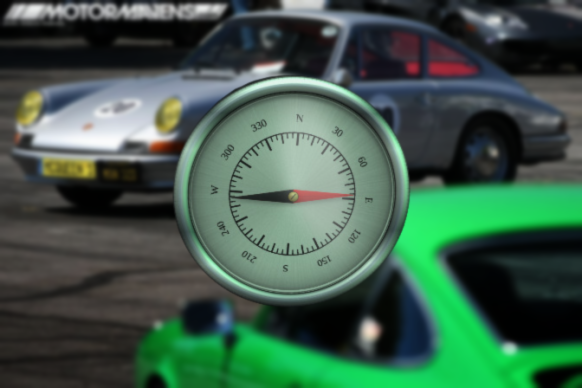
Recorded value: 85 (°)
